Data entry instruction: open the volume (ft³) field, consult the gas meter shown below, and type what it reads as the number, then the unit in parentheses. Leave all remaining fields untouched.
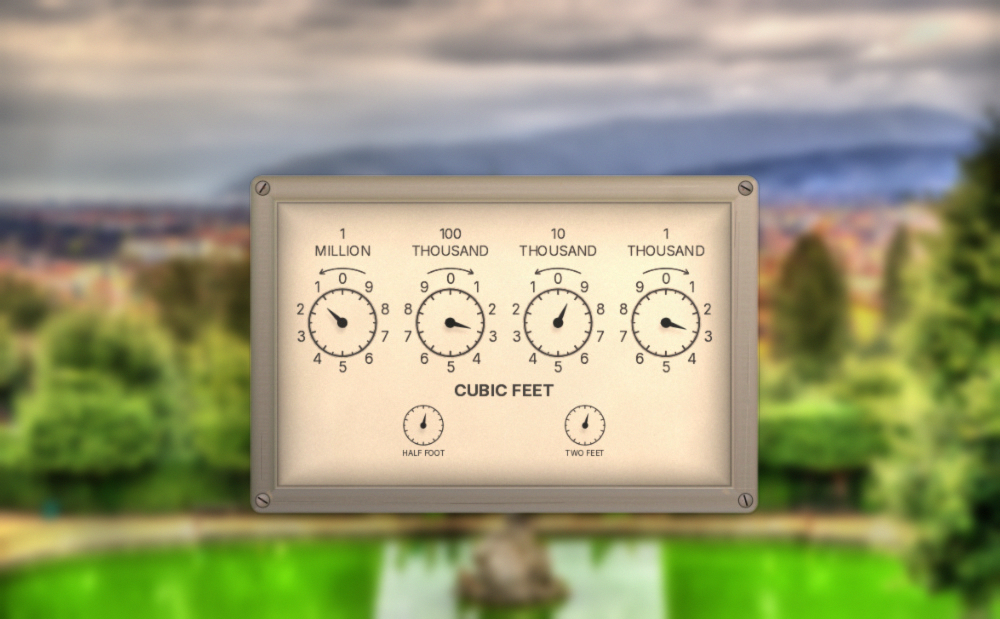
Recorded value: 129300 (ft³)
